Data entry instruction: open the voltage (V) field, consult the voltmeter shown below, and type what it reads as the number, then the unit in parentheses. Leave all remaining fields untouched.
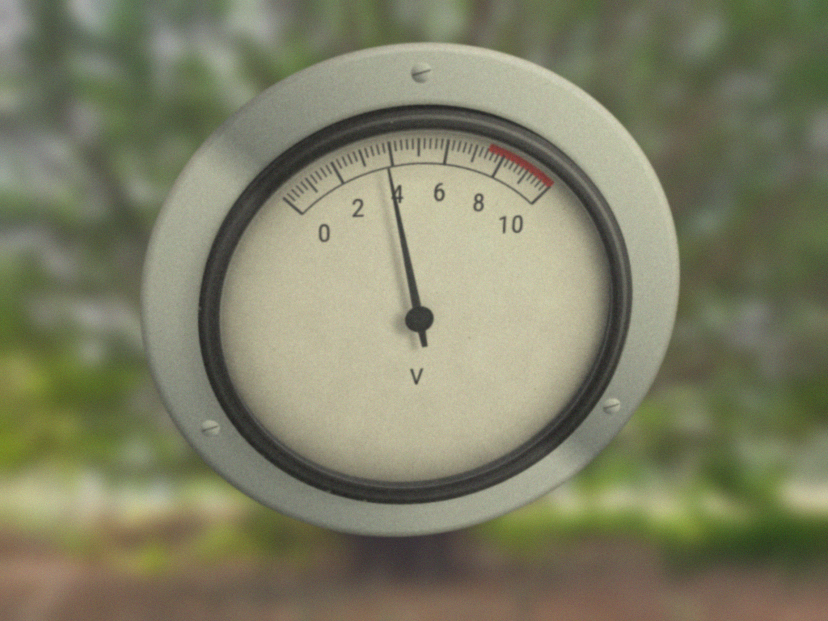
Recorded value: 3.8 (V)
